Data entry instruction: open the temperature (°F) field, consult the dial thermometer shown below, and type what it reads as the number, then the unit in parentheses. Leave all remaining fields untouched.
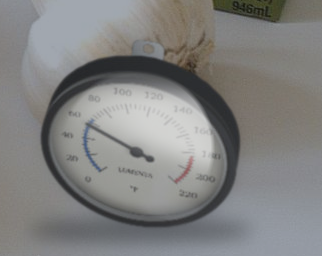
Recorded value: 60 (°F)
